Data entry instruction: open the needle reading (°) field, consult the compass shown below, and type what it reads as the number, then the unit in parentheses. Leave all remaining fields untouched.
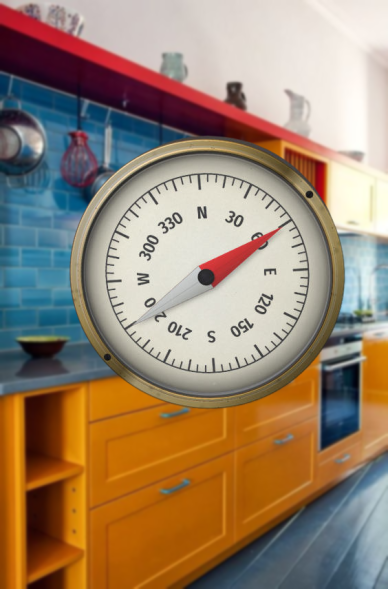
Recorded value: 60 (°)
